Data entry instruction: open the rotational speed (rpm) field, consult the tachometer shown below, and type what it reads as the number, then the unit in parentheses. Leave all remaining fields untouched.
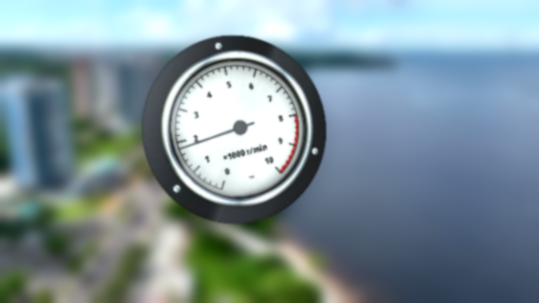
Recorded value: 1800 (rpm)
